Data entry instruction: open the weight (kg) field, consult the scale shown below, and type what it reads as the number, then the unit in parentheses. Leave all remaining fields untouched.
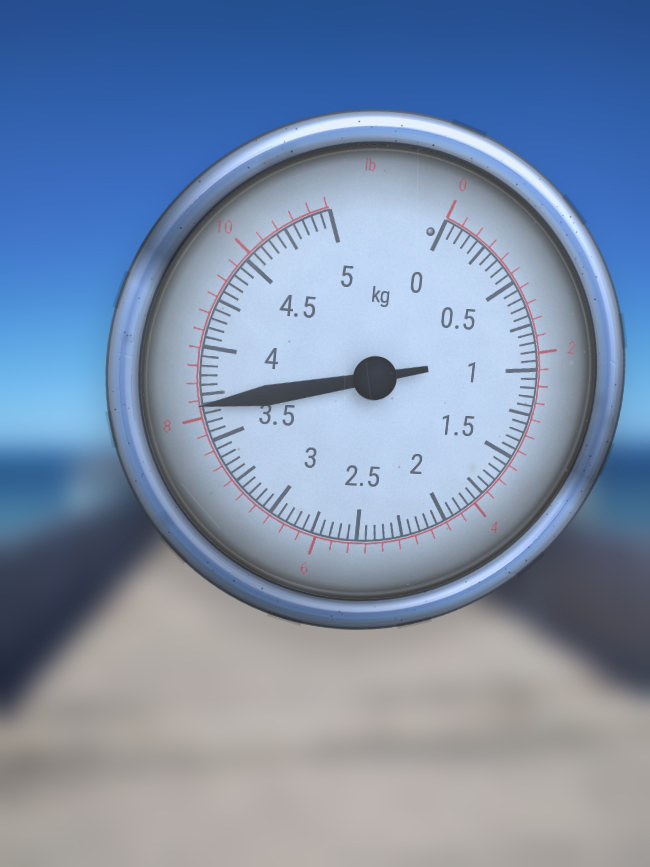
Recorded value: 3.7 (kg)
